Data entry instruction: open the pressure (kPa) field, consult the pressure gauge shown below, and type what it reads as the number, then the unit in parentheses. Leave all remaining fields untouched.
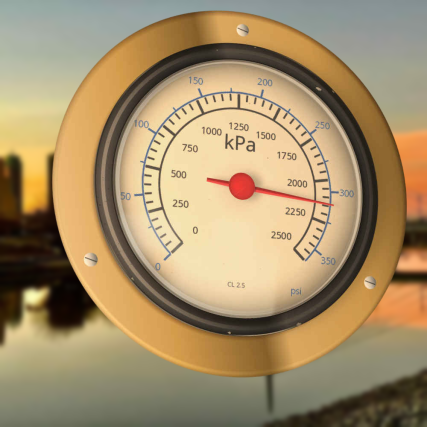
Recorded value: 2150 (kPa)
